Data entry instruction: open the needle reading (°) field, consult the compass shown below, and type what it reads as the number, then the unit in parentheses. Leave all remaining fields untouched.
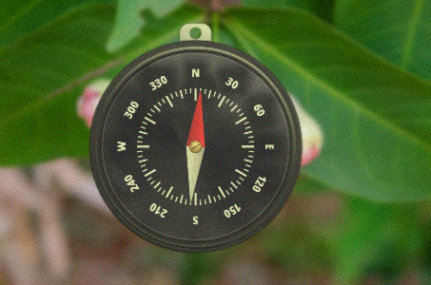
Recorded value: 5 (°)
